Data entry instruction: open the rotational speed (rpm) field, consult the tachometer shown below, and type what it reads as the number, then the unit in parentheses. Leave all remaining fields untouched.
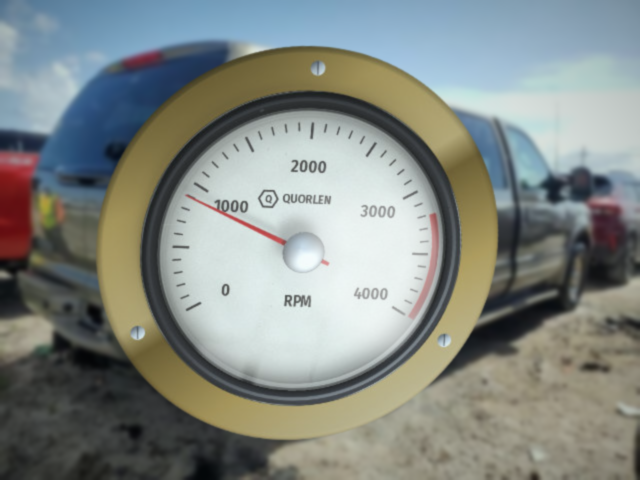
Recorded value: 900 (rpm)
